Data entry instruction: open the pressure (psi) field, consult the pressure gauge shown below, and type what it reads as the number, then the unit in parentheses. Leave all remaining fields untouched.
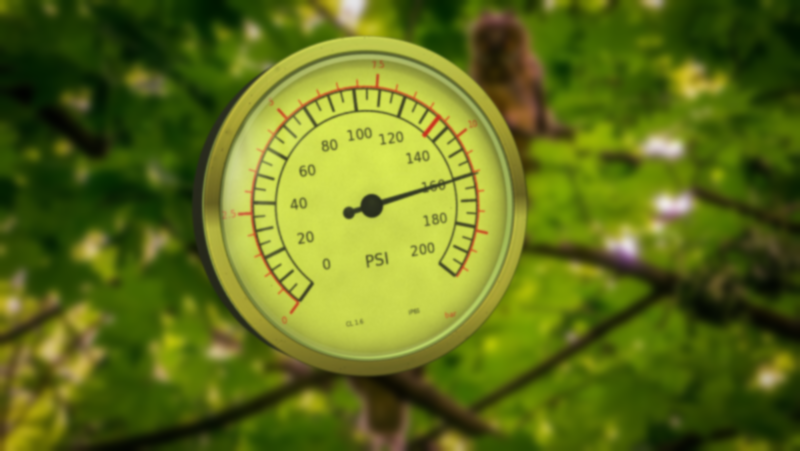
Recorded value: 160 (psi)
